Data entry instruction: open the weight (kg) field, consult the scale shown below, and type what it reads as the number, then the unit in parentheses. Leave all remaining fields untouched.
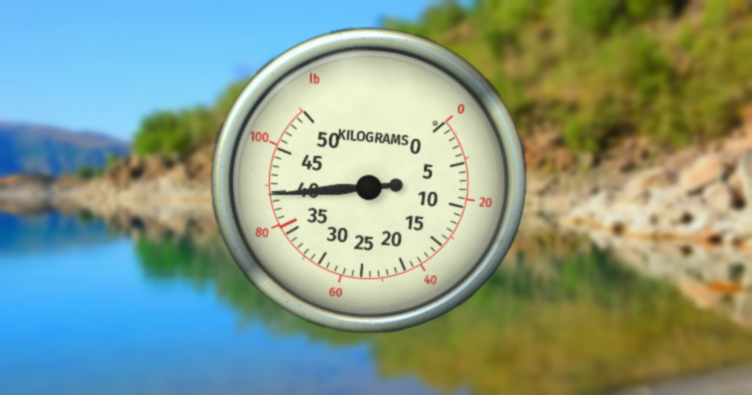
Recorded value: 40 (kg)
